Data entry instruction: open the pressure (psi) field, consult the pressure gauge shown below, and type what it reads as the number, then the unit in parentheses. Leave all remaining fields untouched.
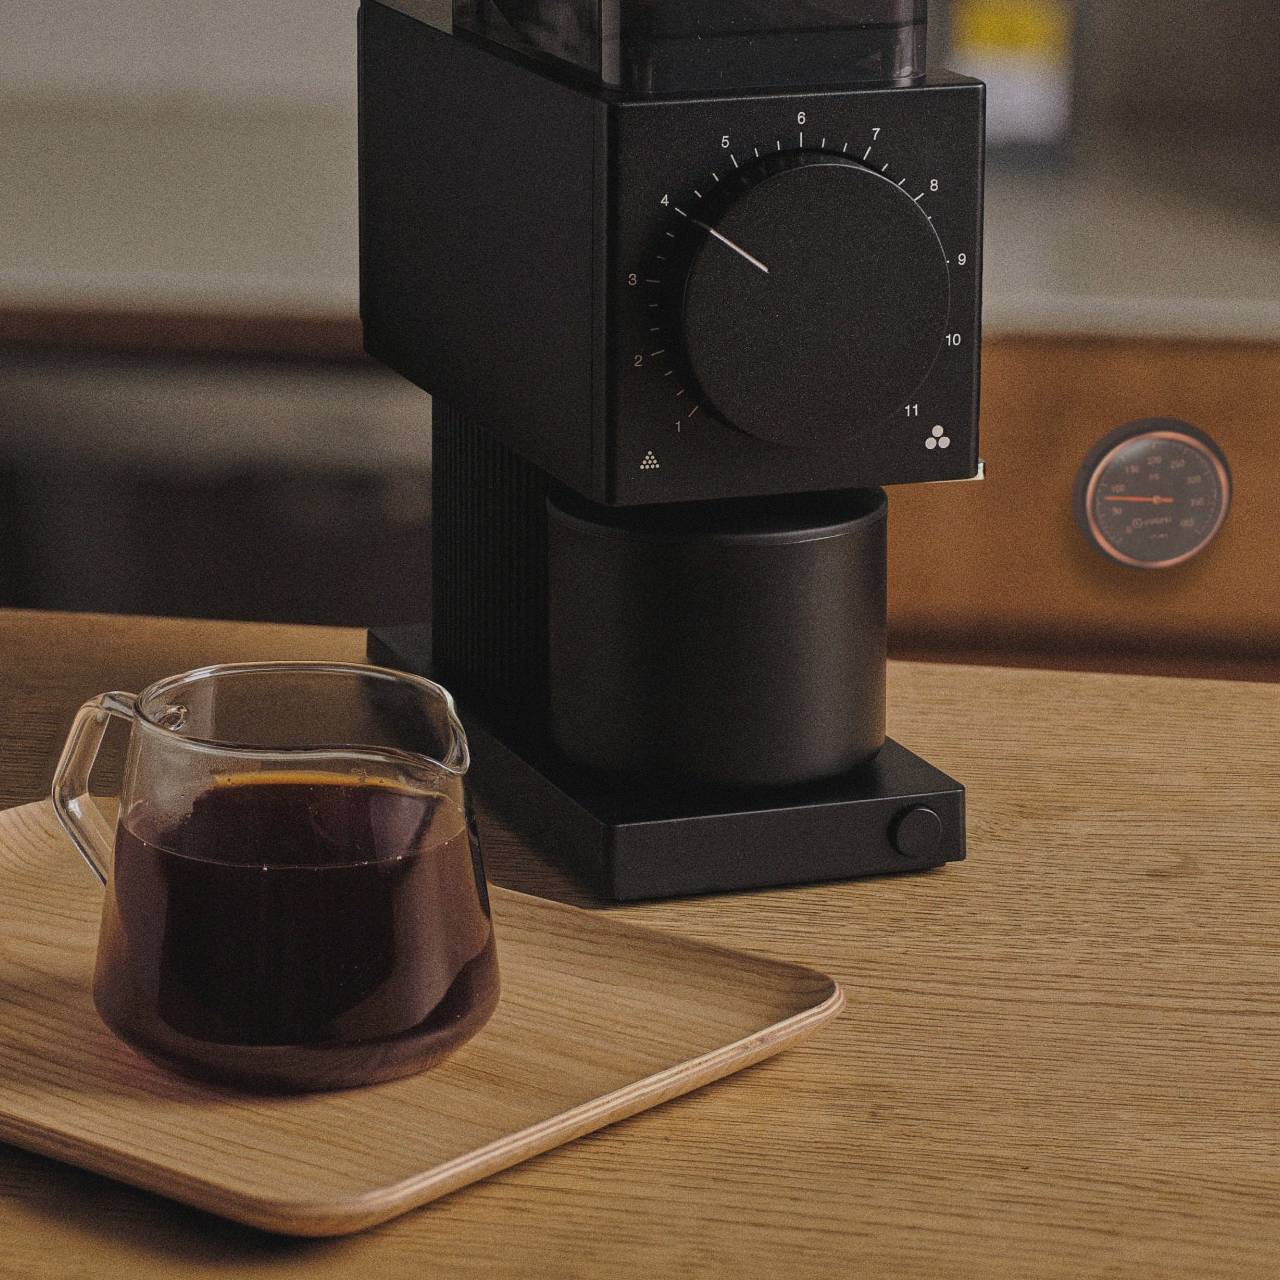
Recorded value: 80 (psi)
